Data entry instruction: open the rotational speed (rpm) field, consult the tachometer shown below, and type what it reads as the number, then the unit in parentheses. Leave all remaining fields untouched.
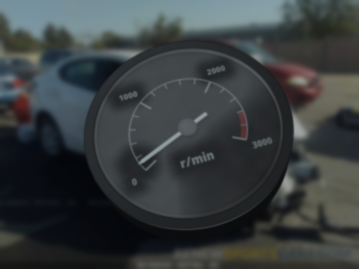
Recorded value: 100 (rpm)
